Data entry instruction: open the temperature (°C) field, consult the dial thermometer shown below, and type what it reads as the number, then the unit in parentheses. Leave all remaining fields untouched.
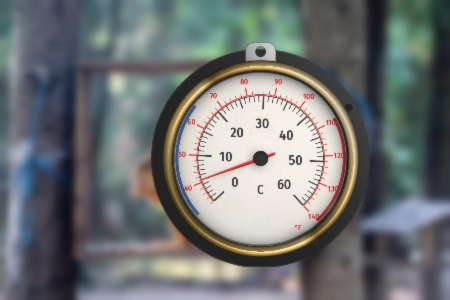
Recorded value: 5 (°C)
